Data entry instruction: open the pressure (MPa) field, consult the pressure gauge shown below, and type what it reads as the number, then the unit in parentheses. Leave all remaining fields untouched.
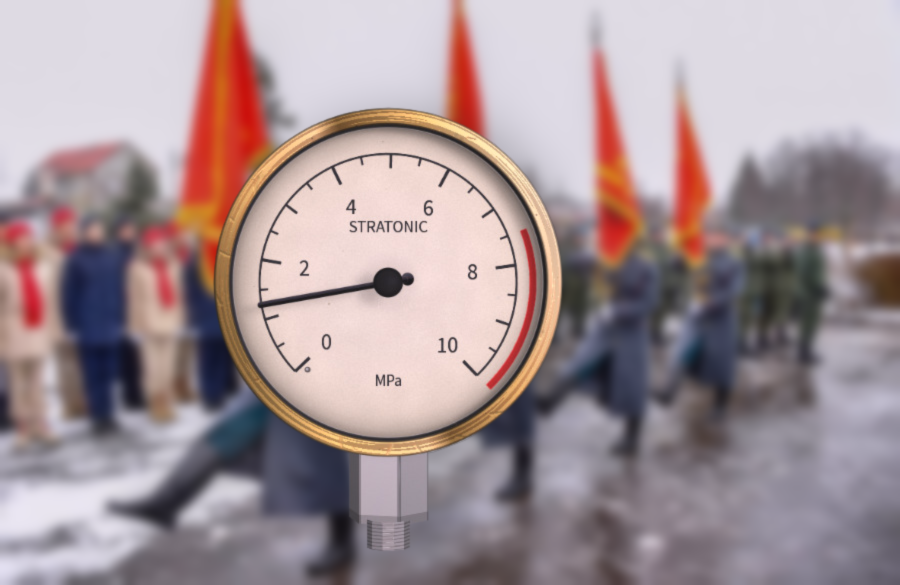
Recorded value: 1.25 (MPa)
